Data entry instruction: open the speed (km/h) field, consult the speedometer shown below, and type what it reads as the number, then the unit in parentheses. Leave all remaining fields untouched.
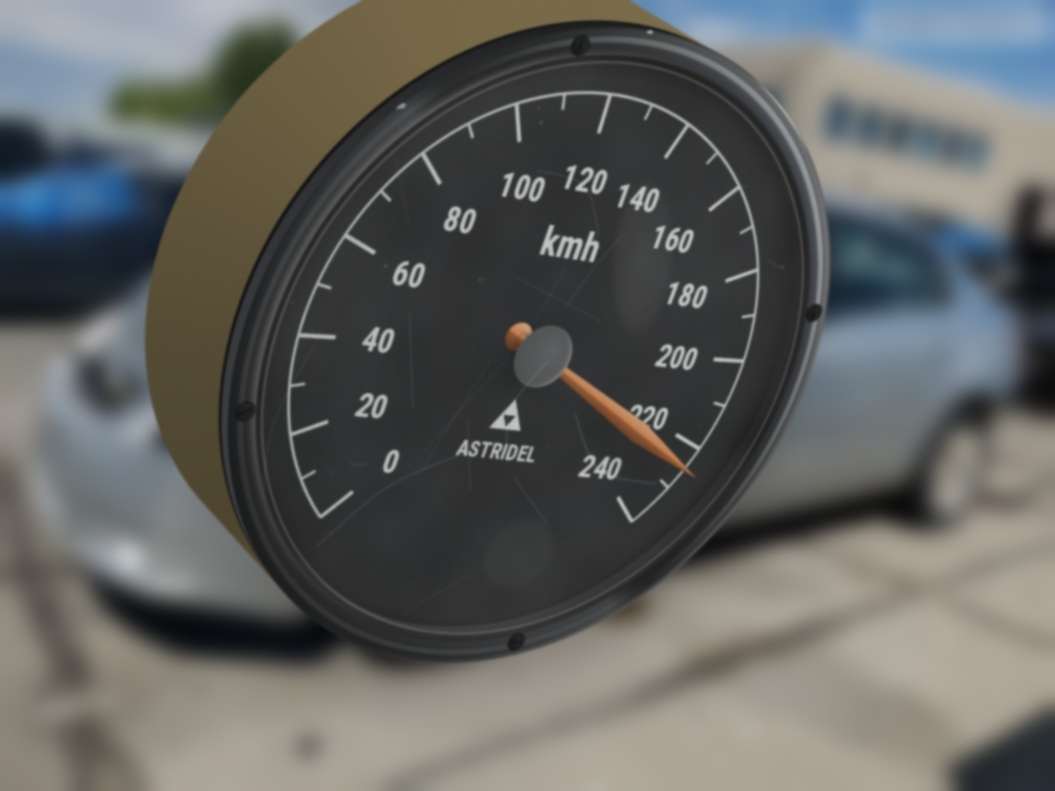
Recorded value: 225 (km/h)
